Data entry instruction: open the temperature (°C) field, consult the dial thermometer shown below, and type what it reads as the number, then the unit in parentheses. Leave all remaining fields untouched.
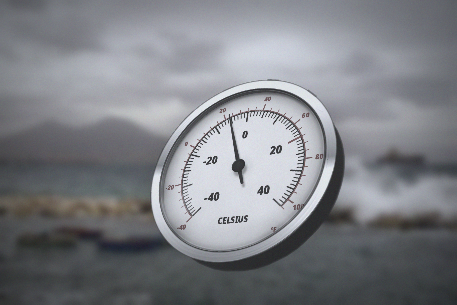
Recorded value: -5 (°C)
